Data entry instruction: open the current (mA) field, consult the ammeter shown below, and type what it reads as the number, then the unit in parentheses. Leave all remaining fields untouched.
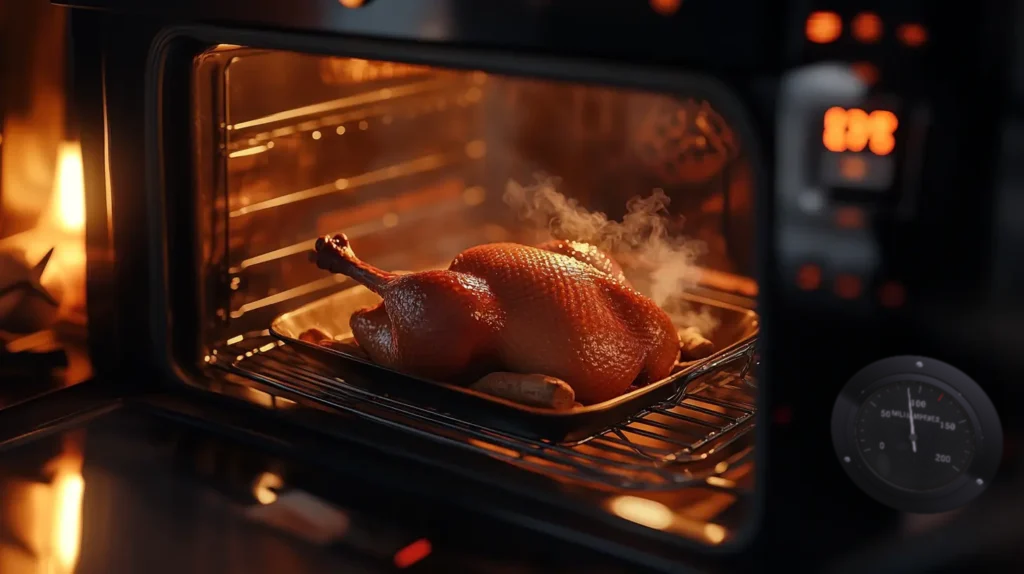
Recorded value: 90 (mA)
